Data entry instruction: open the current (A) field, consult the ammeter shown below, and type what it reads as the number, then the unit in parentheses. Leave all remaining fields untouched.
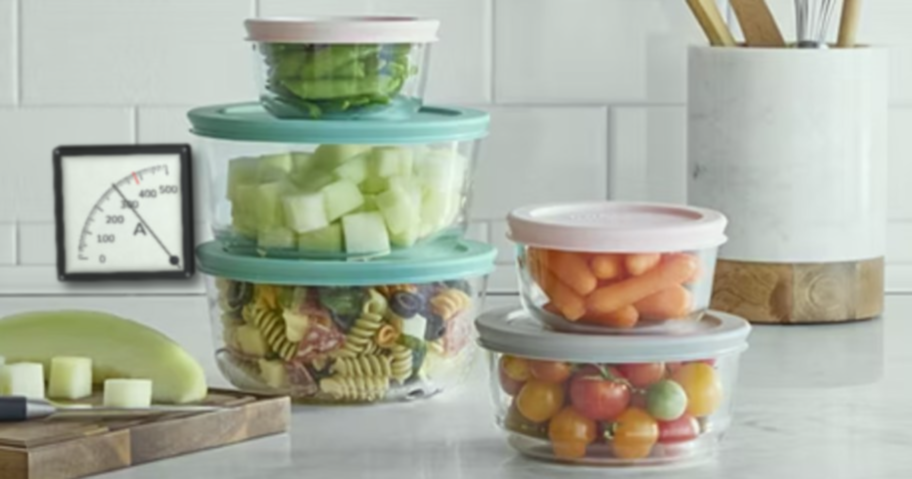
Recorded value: 300 (A)
